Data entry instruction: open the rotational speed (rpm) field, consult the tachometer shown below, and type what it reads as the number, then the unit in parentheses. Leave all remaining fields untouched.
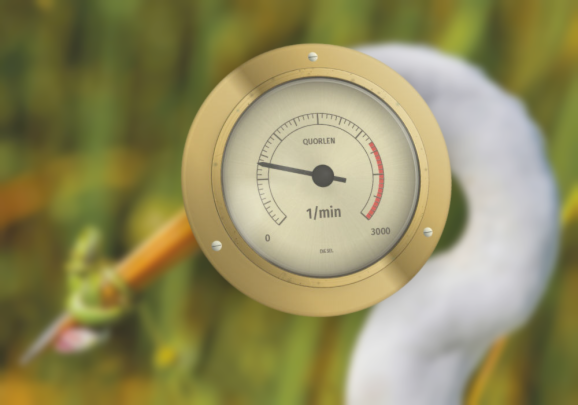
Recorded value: 650 (rpm)
